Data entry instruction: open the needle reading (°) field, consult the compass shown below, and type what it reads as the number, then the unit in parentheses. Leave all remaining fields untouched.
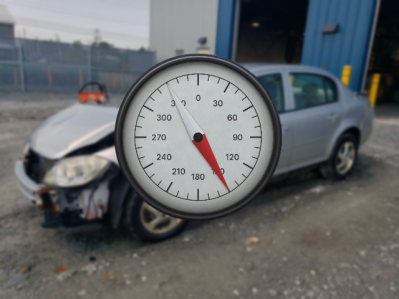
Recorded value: 150 (°)
